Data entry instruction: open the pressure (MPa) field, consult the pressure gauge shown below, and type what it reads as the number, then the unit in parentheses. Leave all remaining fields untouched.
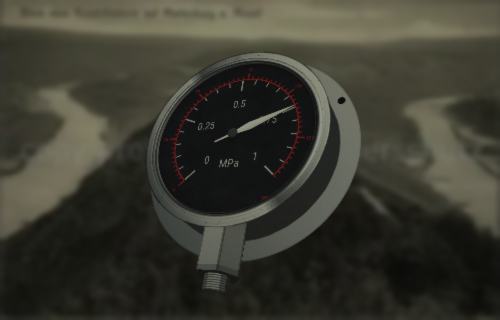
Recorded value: 0.75 (MPa)
